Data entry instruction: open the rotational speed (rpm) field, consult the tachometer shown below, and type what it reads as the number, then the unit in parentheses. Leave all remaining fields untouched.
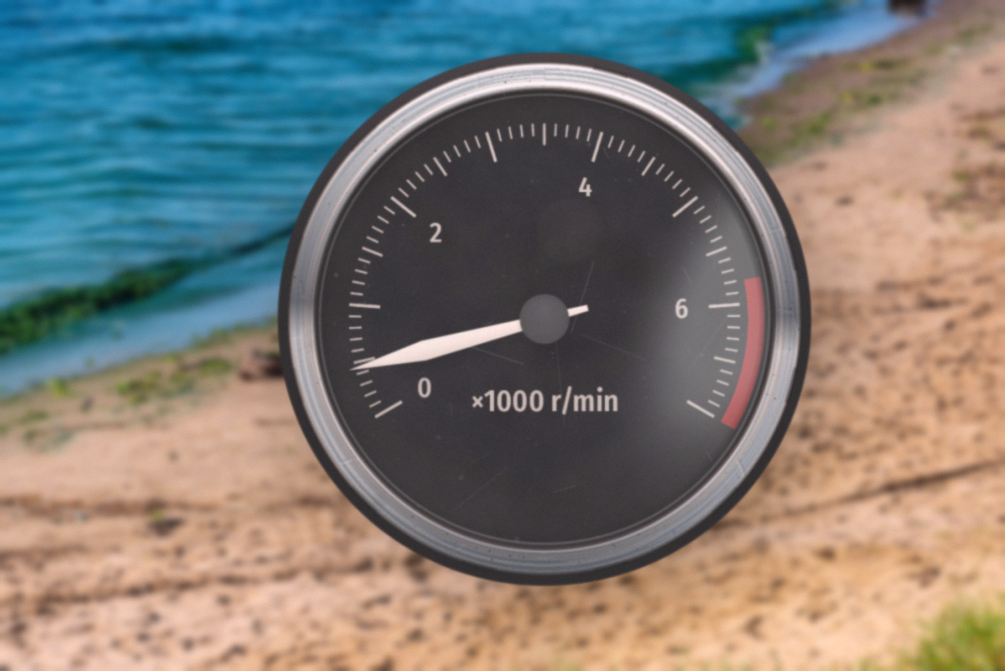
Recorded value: 450 (rpm)
